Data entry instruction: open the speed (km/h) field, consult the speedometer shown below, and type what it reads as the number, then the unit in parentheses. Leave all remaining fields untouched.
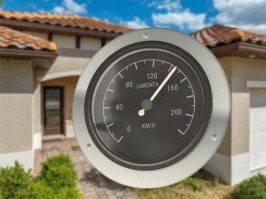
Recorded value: 145 (km/h)
